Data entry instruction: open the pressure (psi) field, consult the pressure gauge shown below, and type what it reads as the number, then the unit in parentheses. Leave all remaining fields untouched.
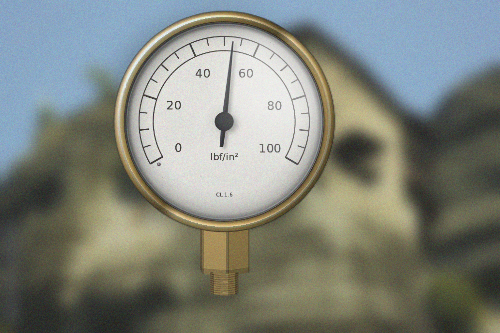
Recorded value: 52.5 (psi)
